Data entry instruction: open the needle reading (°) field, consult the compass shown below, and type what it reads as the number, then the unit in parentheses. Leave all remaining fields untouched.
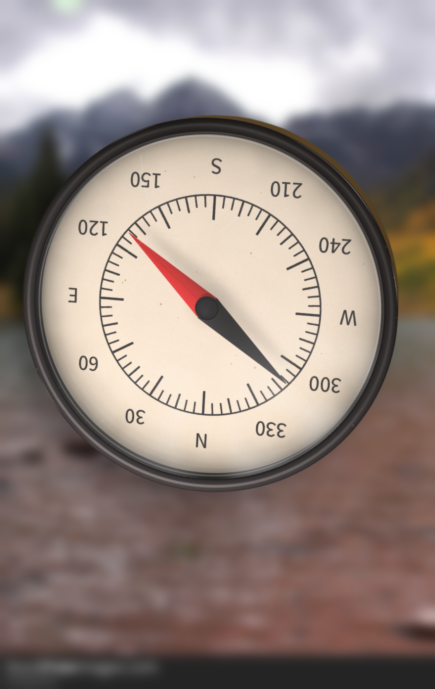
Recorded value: 130 (°)
